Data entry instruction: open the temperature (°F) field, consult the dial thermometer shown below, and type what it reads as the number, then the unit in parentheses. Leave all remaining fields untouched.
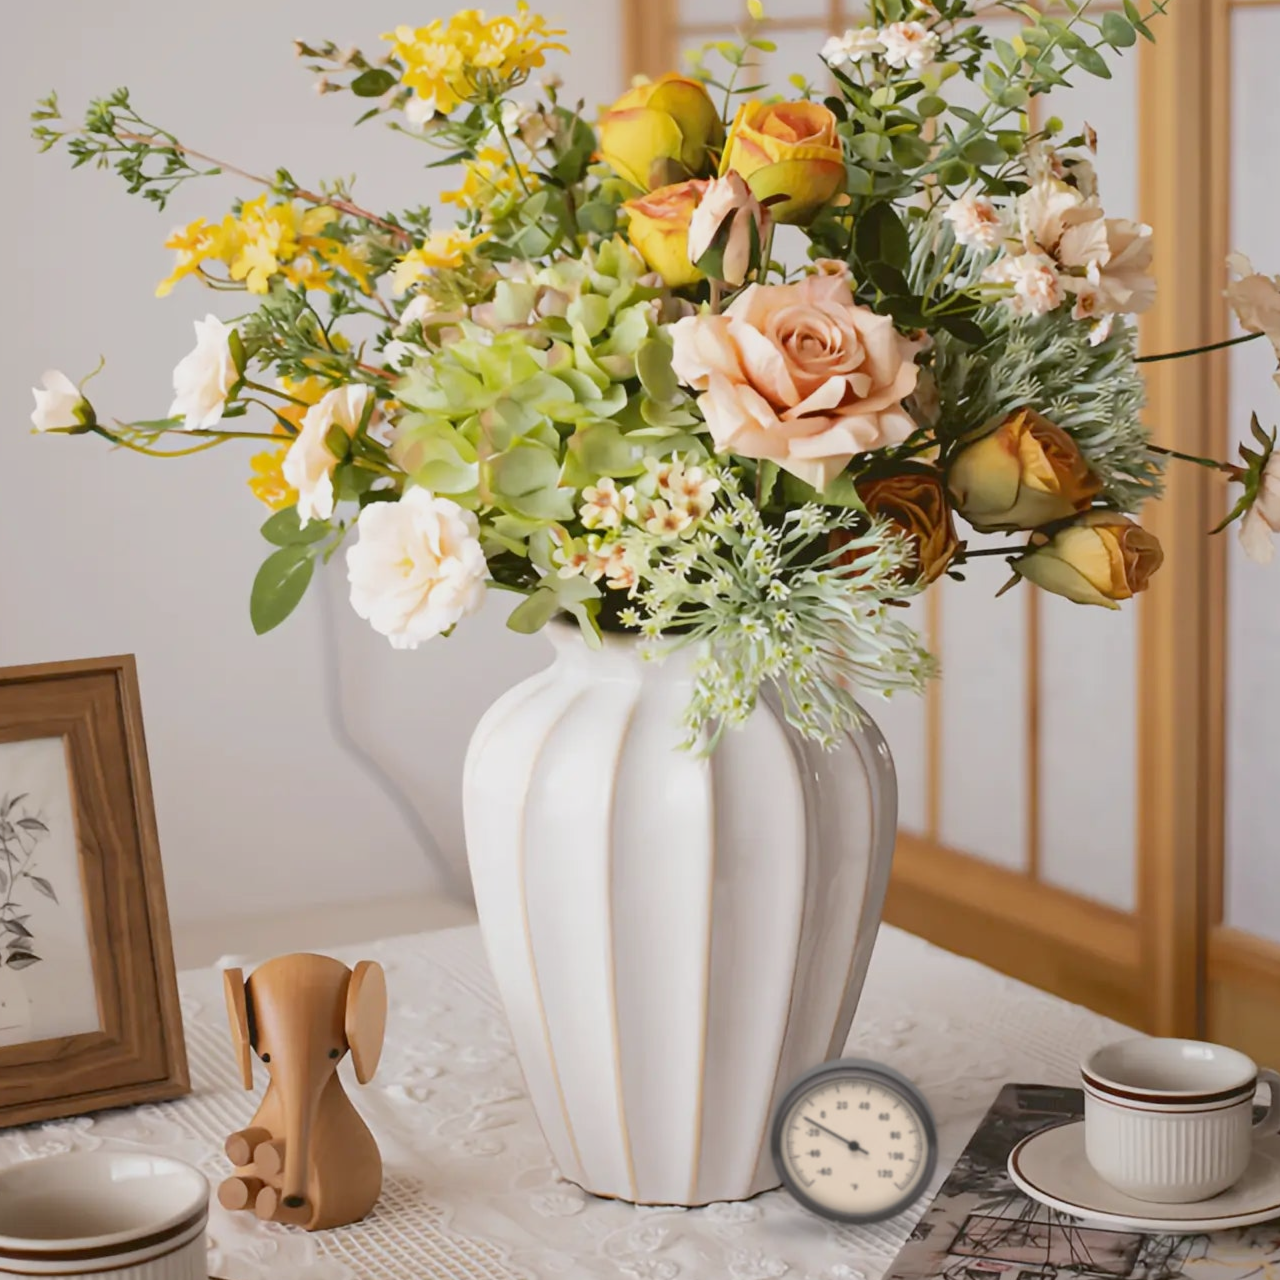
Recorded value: -10 (°F)
